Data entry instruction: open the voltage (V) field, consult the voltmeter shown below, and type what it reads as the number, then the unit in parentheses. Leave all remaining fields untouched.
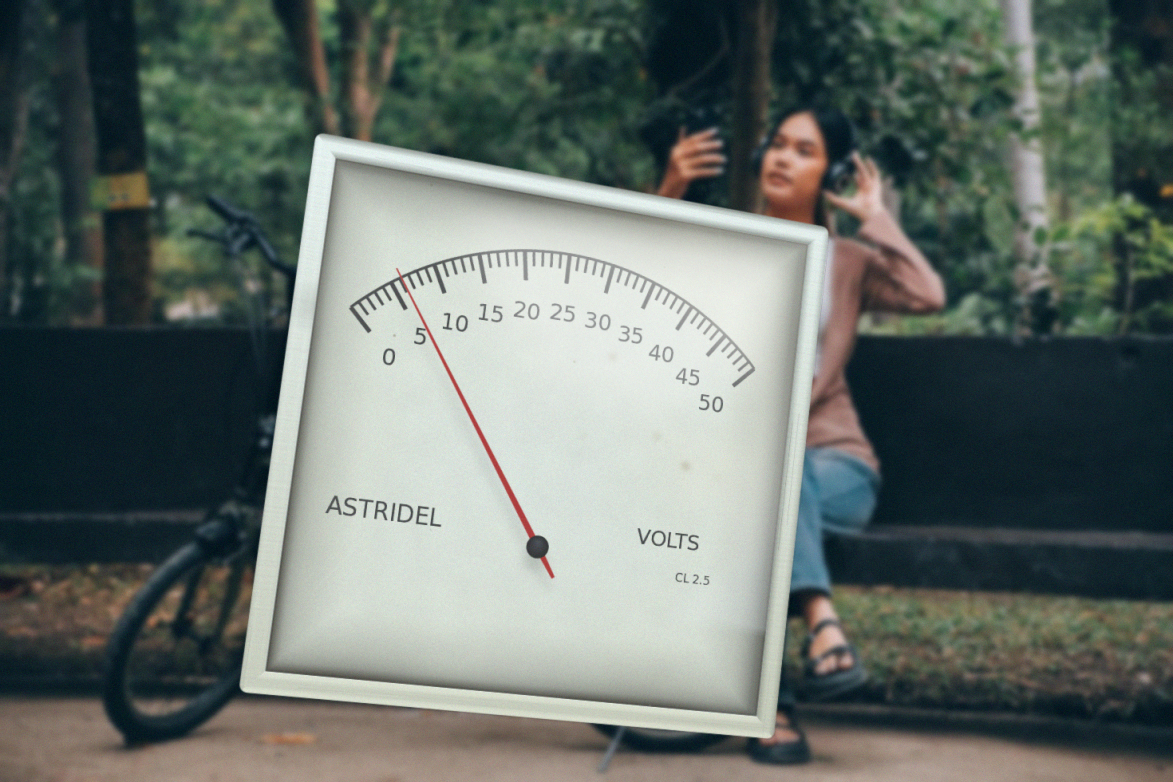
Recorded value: 6 (V)
